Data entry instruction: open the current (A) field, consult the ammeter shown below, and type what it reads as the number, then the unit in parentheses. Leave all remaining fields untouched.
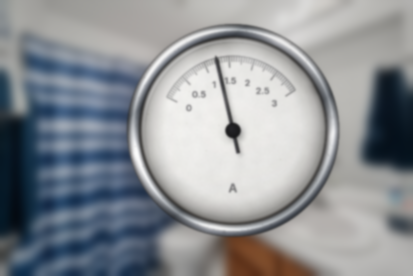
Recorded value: 1.25 (A)
